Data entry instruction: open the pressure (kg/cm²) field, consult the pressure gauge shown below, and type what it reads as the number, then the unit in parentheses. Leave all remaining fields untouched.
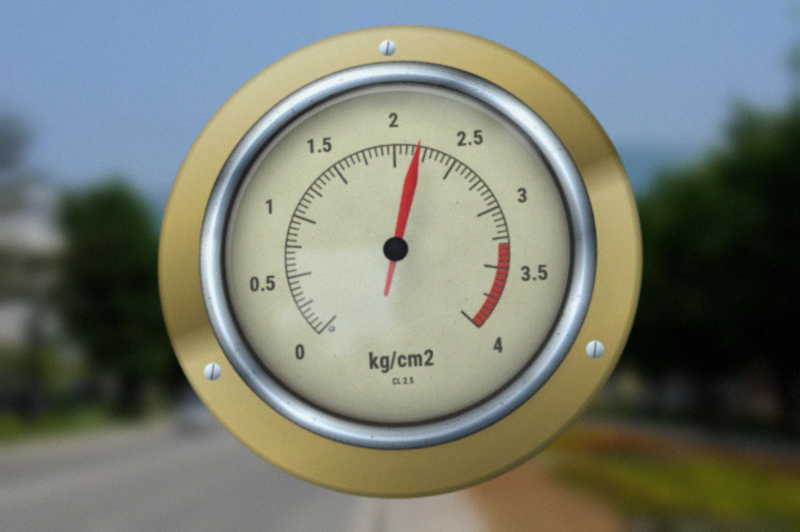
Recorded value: 2.2 (kg/cm²)
